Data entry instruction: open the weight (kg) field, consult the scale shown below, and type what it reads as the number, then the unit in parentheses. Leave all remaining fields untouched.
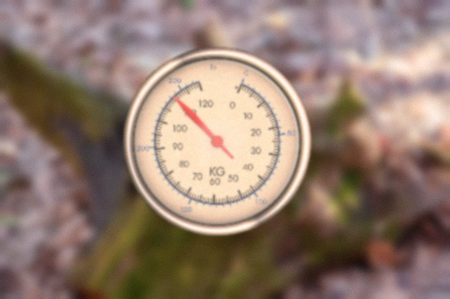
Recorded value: 110 (kg)
